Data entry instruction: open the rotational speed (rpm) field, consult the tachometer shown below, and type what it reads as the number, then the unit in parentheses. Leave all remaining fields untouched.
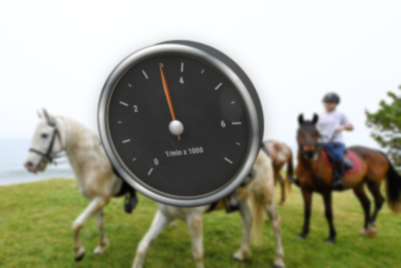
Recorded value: 3500 (rpm)
